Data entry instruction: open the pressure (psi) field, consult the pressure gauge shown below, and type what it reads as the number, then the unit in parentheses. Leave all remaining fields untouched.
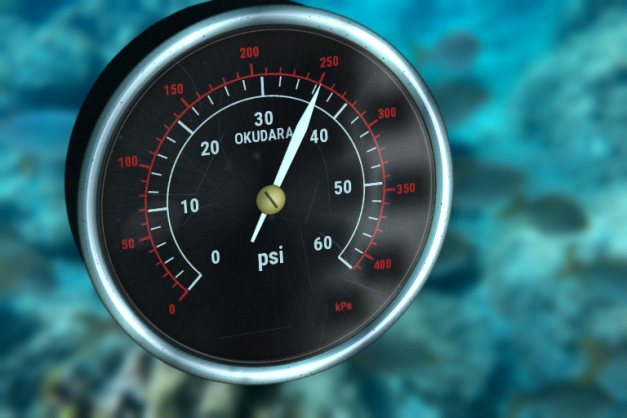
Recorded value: 36 (psi)
